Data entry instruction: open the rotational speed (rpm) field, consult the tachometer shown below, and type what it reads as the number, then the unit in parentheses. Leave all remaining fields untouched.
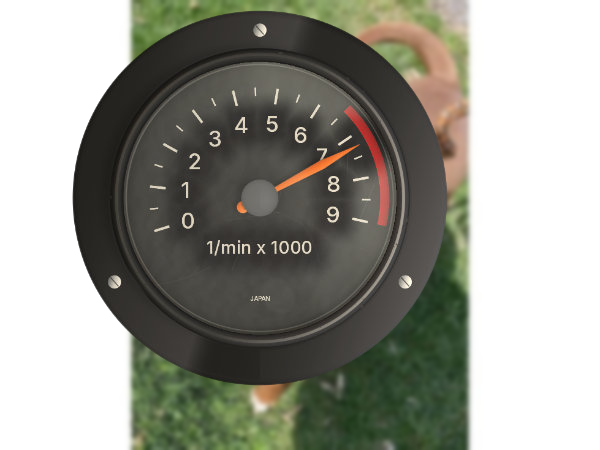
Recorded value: 7250 (rpm)
